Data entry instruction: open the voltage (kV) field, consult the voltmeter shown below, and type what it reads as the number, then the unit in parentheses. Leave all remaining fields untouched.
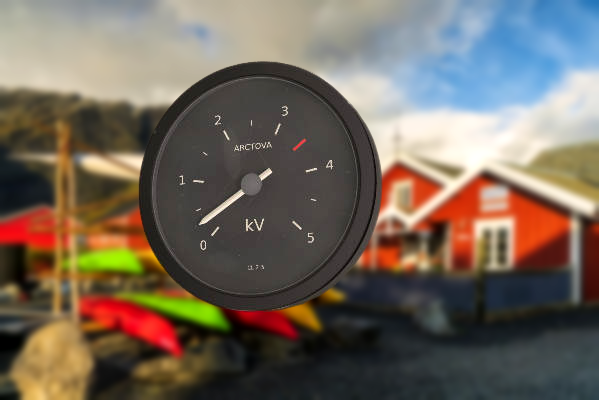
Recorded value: 0.25 (kV)
